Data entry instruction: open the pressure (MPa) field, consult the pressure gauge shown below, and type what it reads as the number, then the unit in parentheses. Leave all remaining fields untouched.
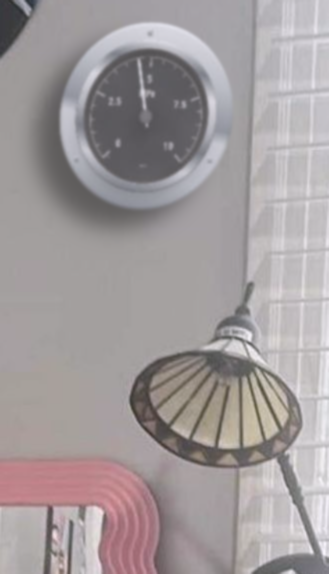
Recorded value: 4.5 (MPa)
